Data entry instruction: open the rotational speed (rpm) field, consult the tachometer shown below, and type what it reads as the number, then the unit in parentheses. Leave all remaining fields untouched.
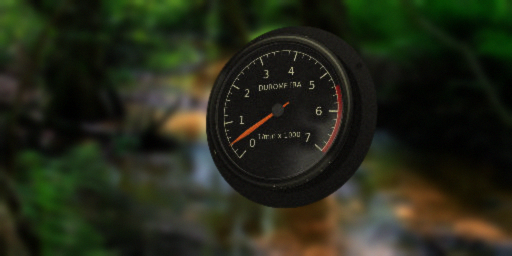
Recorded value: 400 (rpm)
